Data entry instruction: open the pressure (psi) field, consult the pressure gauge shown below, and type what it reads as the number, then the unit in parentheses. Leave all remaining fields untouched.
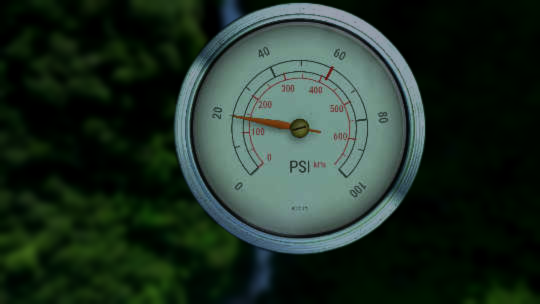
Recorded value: 20 (psi)
